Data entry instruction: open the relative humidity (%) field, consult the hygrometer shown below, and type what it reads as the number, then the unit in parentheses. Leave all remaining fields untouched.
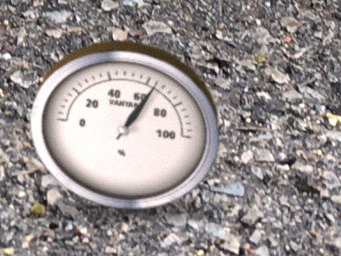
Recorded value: 64 (%)
